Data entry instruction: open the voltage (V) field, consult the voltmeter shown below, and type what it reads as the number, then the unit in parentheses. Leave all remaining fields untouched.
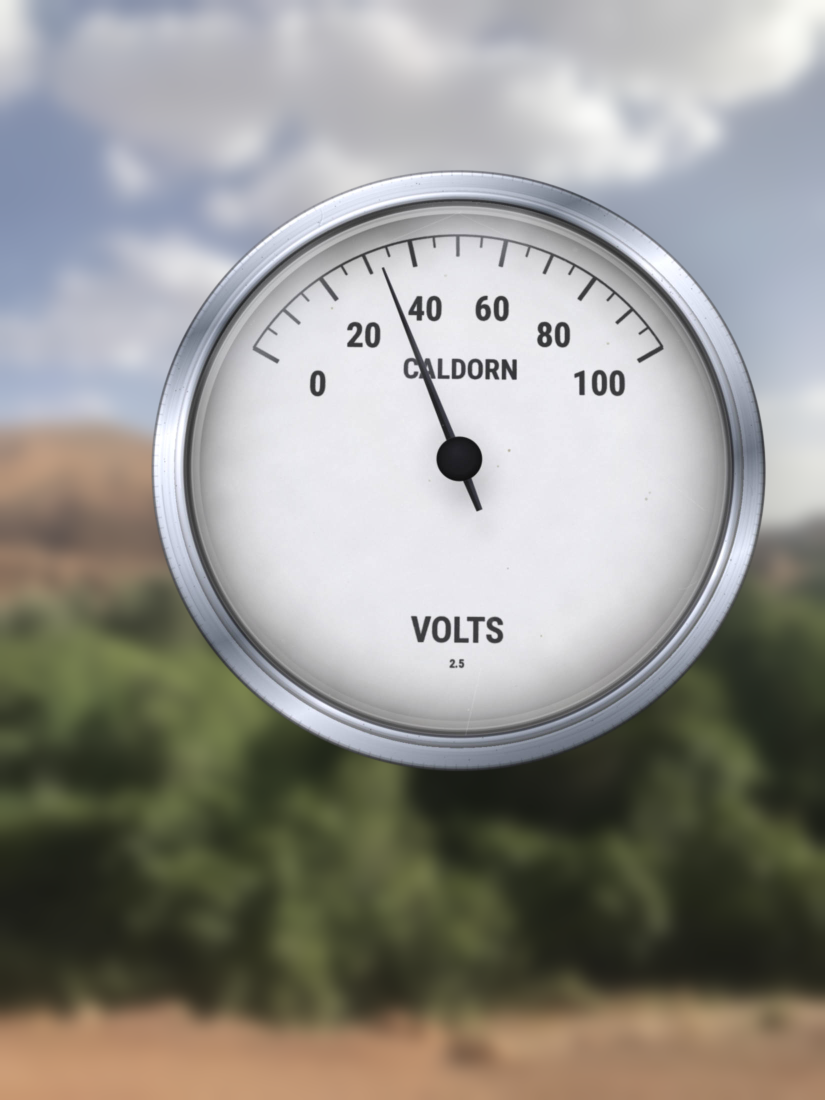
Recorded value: 32.5 (V)
